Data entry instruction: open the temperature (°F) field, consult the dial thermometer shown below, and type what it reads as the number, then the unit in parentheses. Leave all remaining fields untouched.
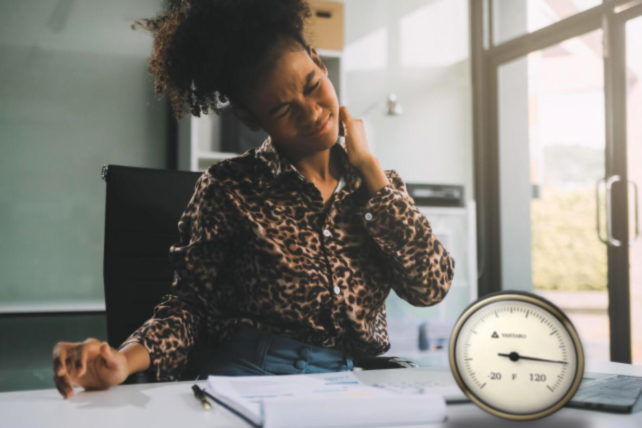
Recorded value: 100 (°F)
